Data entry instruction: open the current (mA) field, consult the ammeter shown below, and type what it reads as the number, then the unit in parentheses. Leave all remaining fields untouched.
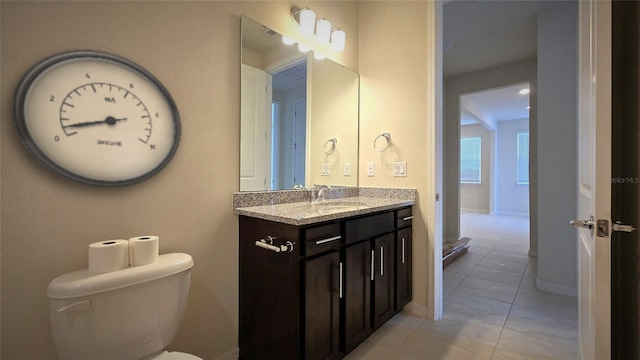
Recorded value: 0.5 (mA)
